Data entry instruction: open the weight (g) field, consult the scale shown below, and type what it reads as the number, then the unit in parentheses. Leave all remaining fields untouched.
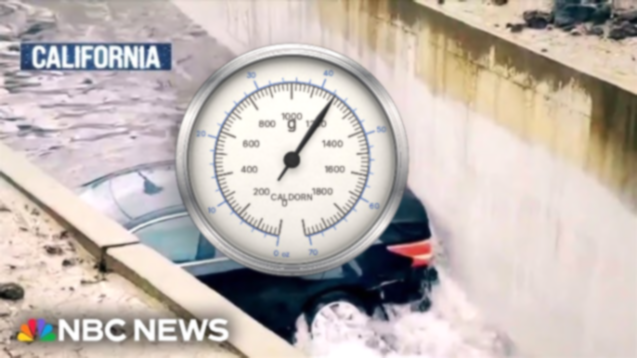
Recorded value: 1200 (g)
